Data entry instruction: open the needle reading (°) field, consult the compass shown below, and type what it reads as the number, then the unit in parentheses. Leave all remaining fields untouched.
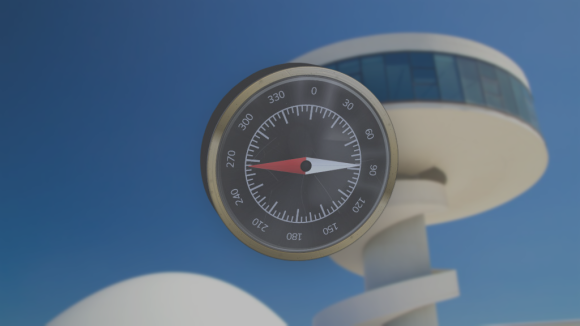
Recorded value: 265 (°)
